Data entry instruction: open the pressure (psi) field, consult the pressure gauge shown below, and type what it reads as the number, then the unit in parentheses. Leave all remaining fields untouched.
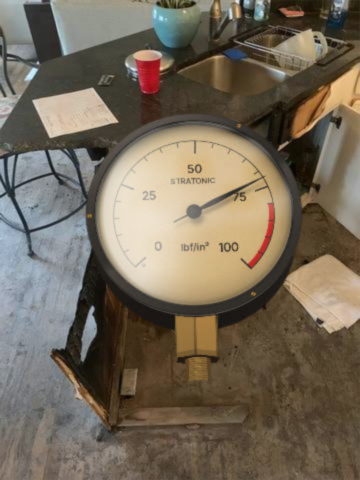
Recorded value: 72.5 (psi)
